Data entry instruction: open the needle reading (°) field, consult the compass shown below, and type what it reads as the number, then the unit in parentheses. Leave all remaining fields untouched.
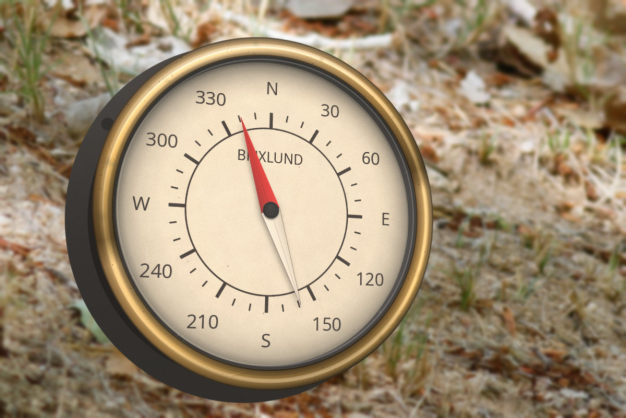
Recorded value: 340 (°)
